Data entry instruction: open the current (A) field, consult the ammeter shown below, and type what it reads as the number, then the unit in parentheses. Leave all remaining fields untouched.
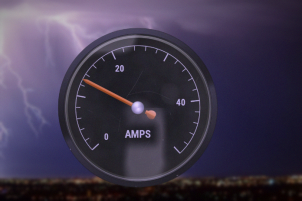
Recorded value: 13 (A)
